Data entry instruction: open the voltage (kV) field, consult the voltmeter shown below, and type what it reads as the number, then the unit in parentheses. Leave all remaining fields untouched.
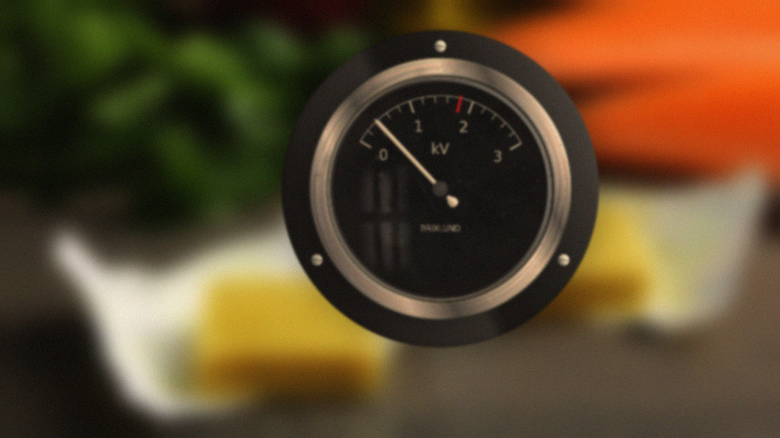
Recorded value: 0.4 (kV)
